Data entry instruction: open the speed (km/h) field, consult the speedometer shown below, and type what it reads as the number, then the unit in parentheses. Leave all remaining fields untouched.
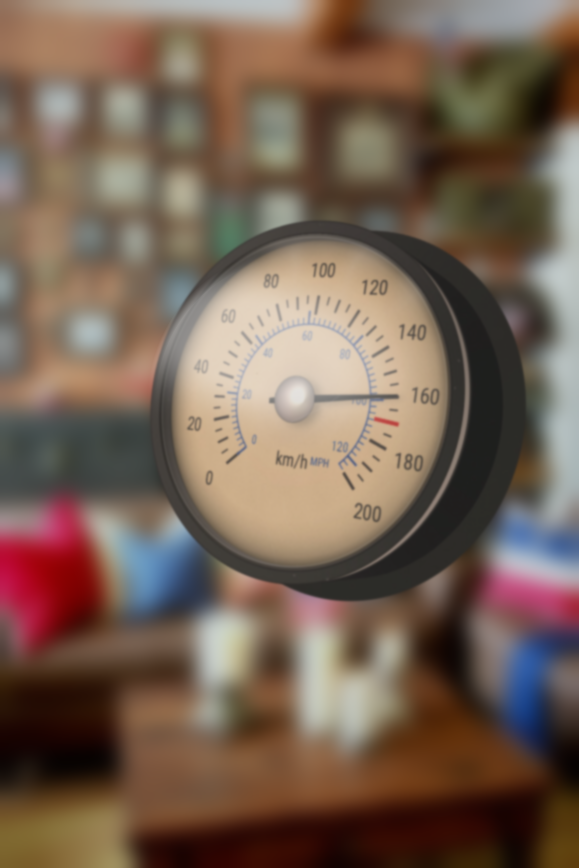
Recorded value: 160 (km/h)
